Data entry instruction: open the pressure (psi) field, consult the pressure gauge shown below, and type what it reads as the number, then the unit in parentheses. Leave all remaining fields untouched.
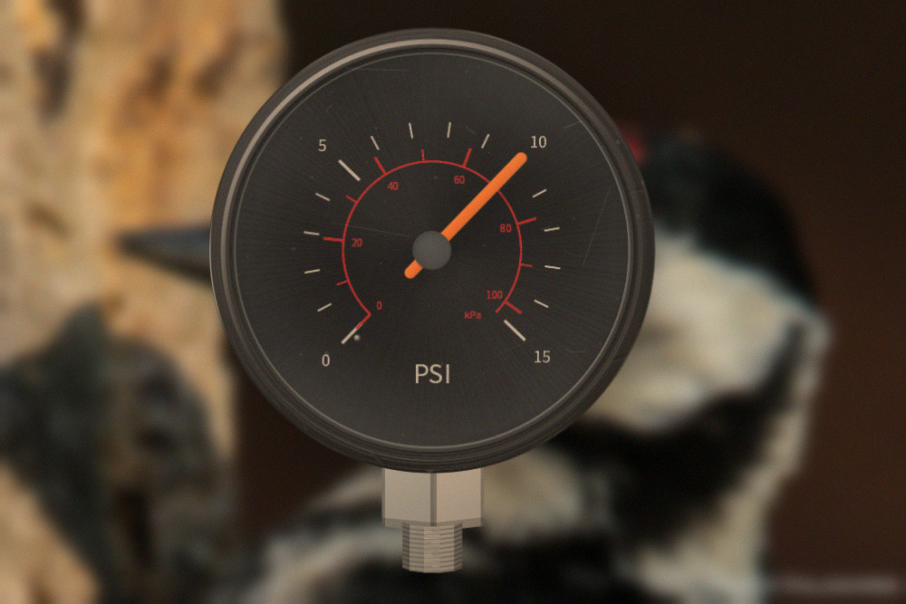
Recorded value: 10 (psi)
